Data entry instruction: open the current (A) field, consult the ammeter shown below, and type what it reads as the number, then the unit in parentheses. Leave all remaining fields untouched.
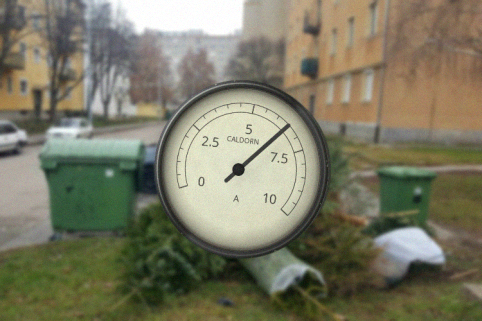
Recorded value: 6.5 (A)
